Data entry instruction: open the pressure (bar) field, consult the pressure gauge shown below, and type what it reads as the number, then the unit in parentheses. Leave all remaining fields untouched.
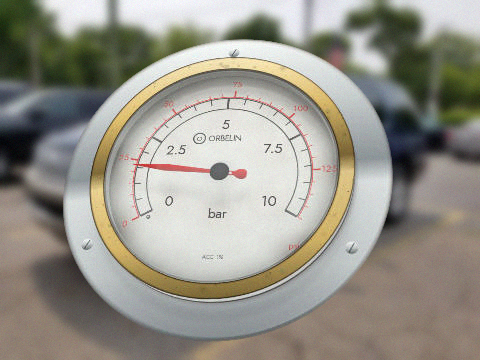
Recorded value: 1.5 (bar)
